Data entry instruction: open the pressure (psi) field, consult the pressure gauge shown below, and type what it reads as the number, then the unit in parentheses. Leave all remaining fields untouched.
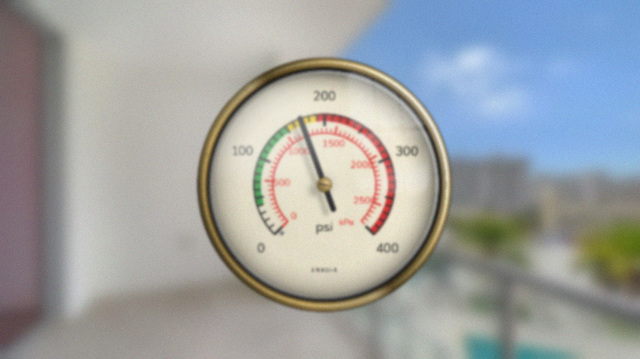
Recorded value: 170 (psi)
